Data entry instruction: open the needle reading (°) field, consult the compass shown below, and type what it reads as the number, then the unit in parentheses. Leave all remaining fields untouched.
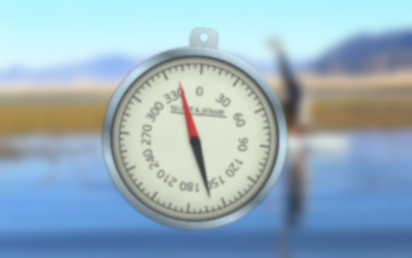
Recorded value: 340 (°)
